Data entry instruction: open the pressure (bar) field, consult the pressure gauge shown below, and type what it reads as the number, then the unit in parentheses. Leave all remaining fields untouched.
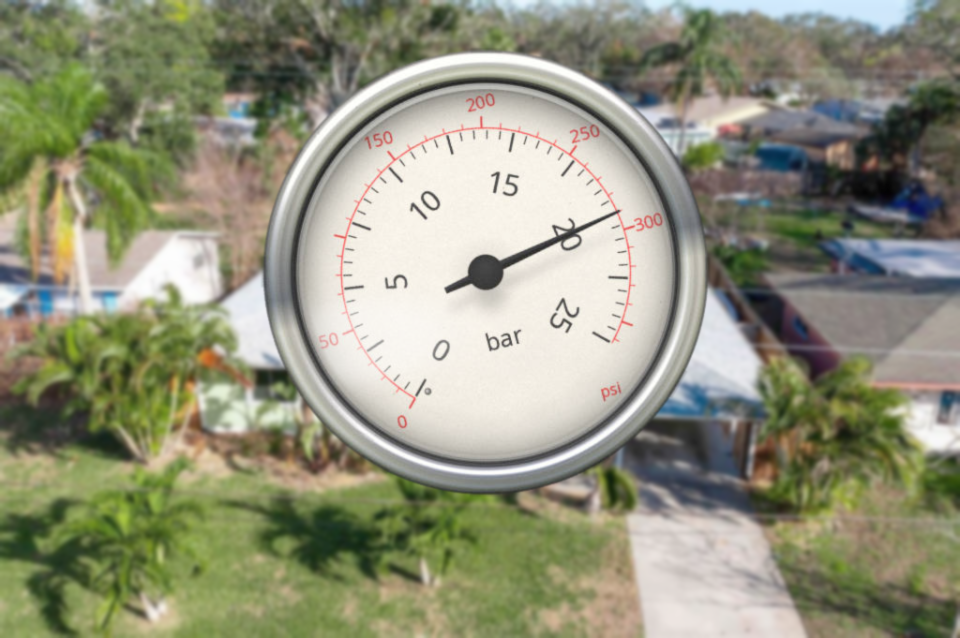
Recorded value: 20 (bar)
